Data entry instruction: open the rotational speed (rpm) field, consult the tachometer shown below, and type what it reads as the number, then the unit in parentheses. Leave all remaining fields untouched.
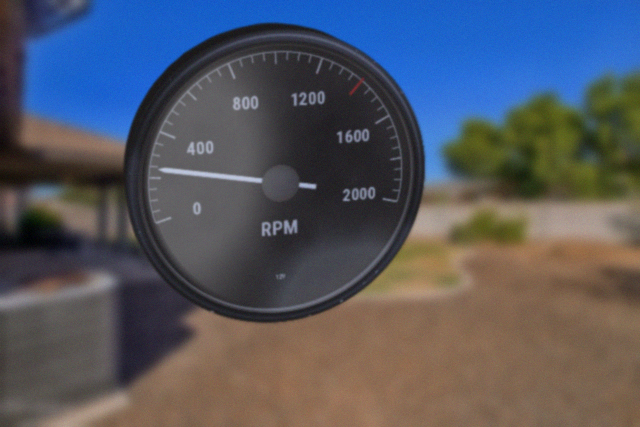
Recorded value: 250 (rpm)
